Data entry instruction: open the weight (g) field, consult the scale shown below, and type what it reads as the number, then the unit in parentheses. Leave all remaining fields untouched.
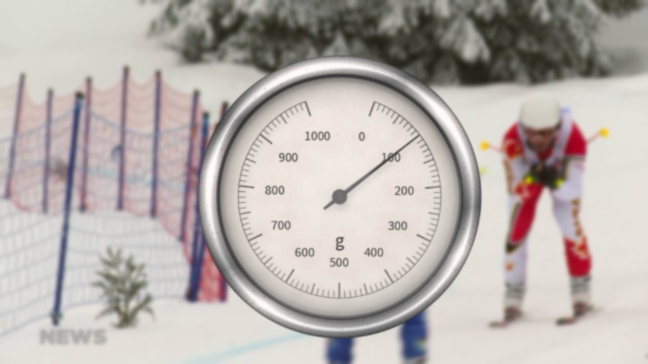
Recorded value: 100 (g)
